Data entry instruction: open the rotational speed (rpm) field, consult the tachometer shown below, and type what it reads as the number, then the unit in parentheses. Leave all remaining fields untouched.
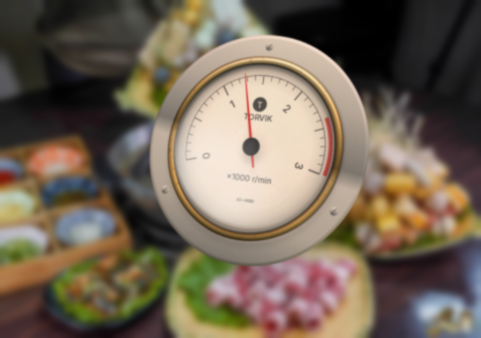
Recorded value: 1300 (rpm)
